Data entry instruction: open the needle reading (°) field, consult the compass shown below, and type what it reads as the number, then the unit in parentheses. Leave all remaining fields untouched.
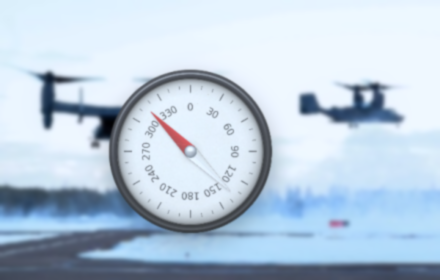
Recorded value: 315 (°)
